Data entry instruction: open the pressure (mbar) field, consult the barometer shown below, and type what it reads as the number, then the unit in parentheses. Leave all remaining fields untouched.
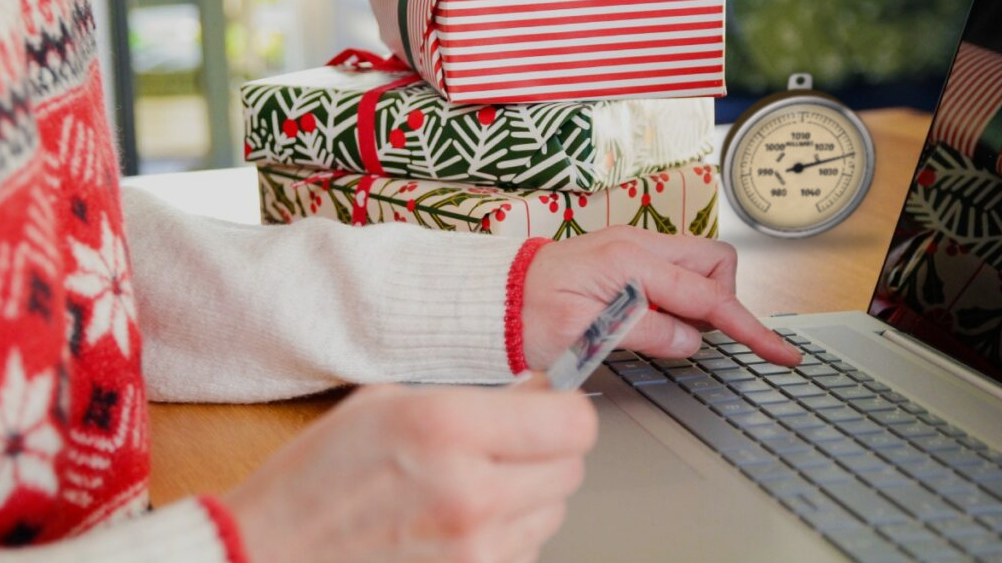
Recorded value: 1025 (mbar)
